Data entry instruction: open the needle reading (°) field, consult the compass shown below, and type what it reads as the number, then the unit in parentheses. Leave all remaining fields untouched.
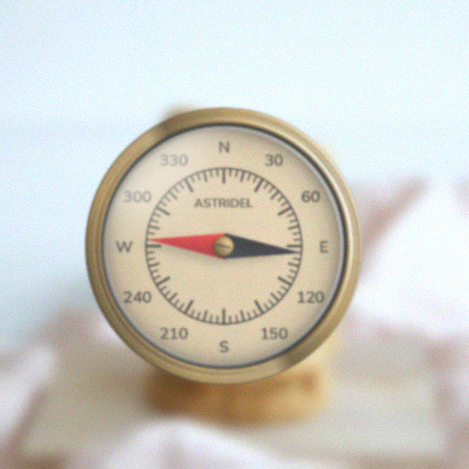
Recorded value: 275 (°)
